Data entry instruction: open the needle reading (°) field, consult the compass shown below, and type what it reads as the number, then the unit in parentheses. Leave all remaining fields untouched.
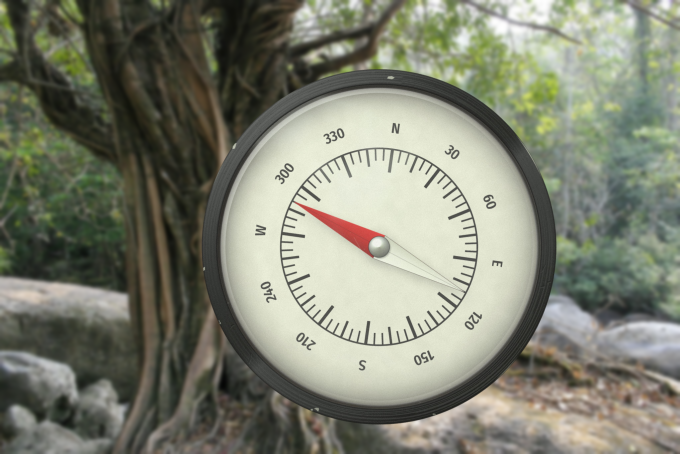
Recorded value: 290 (°)
